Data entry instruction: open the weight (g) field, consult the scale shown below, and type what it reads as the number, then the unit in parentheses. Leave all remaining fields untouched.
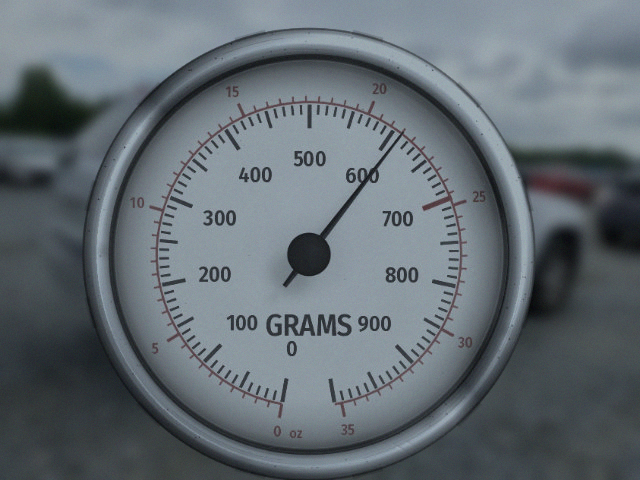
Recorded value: 610 (g)
